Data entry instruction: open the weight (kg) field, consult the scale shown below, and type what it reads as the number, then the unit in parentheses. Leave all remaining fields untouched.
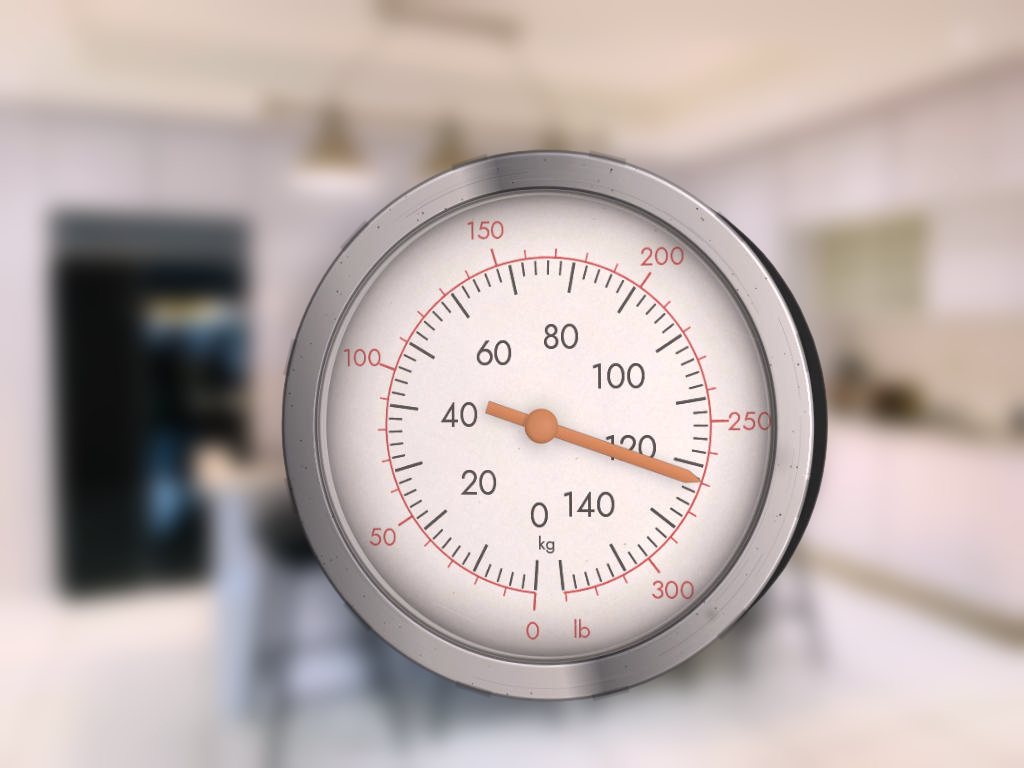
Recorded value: 122 (kg)
